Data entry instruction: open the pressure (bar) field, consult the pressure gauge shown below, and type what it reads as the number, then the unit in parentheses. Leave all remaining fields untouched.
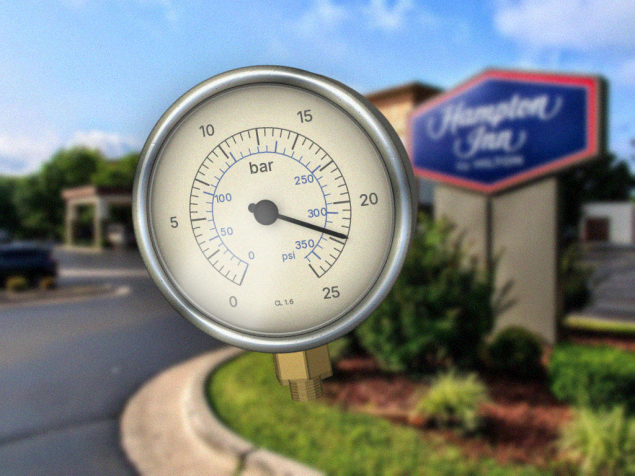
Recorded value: 22 (bar)
